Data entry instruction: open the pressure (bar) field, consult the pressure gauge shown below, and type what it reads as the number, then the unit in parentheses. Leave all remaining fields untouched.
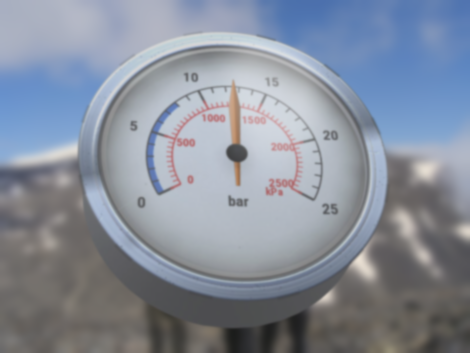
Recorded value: 12.5 (bar)
